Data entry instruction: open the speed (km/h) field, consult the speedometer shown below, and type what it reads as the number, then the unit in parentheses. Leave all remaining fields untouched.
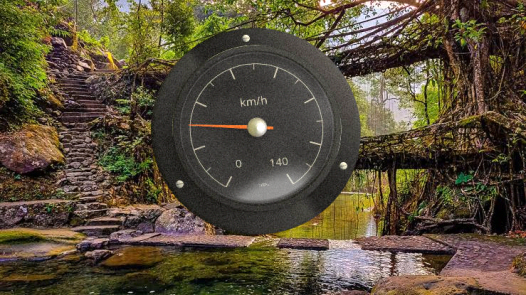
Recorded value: 30 (km/h)
